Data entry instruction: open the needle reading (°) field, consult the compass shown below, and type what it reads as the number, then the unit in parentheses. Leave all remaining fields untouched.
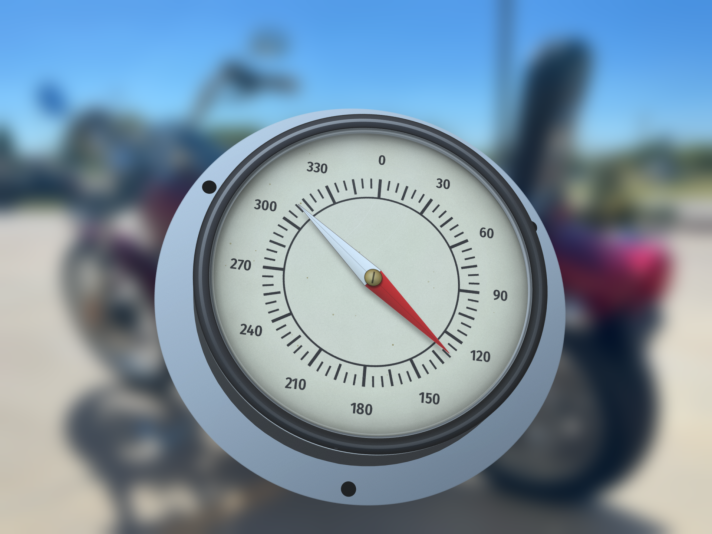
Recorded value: 130 (°)
